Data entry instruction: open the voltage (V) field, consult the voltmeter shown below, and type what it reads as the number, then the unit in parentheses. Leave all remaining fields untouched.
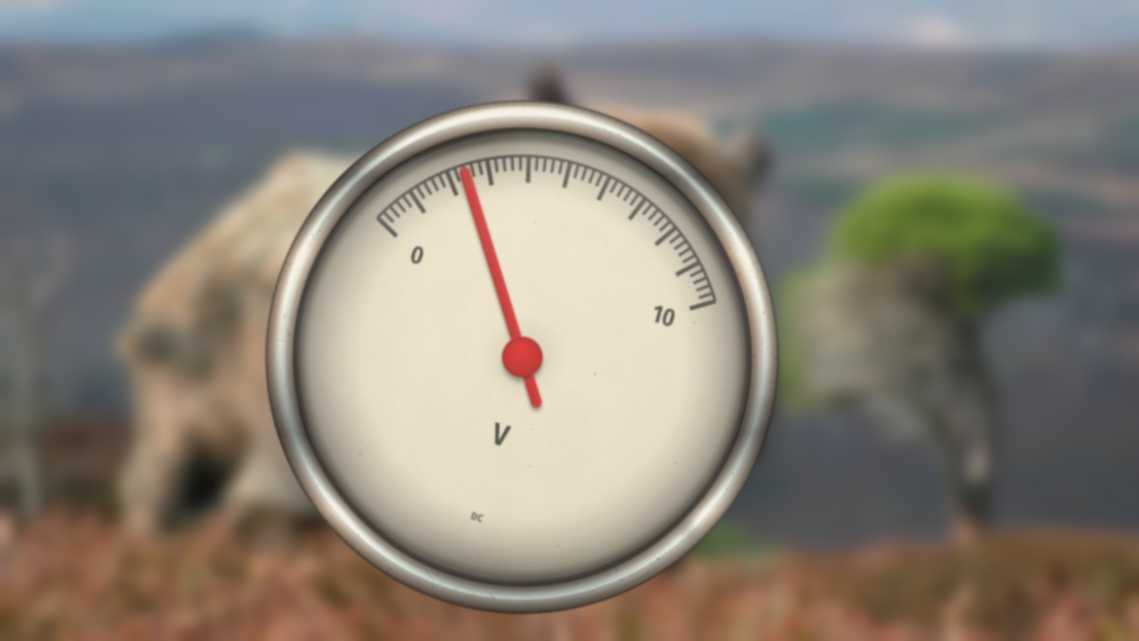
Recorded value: 2.4 (V)
